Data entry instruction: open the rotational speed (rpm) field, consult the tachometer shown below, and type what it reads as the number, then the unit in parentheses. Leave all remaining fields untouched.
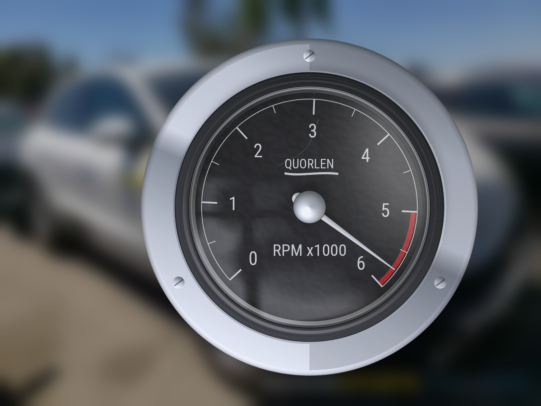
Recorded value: 5750 (rpm)
